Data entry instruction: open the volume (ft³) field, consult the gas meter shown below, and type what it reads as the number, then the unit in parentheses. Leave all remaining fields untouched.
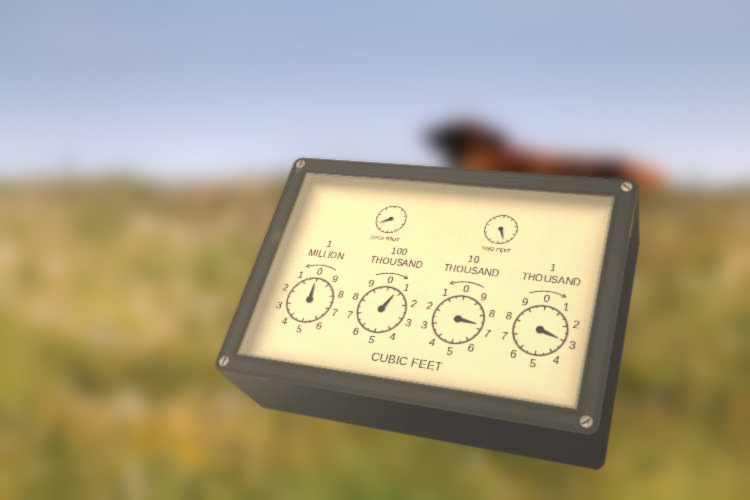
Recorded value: 7300 (ft³)
